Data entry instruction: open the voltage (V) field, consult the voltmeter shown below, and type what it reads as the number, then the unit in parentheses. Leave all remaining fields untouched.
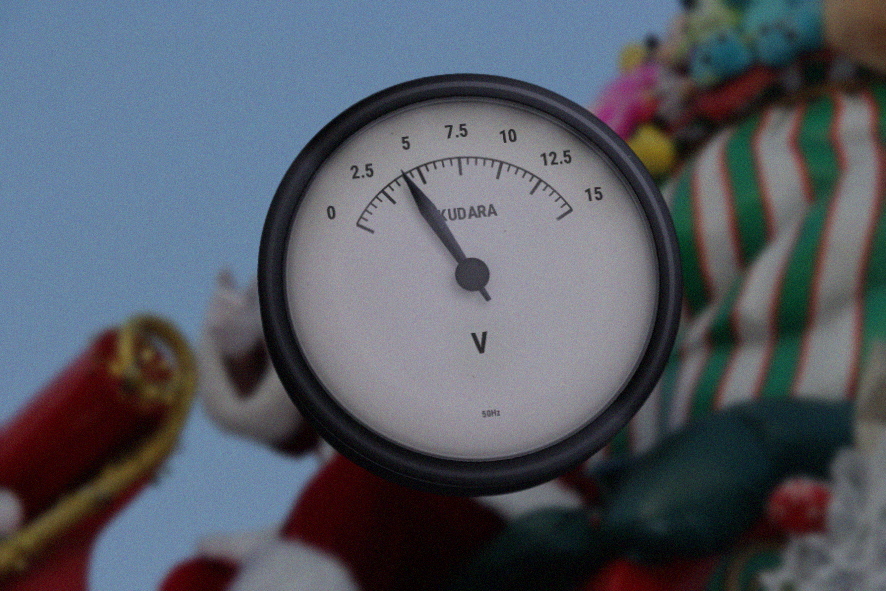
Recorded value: 4 (V)
